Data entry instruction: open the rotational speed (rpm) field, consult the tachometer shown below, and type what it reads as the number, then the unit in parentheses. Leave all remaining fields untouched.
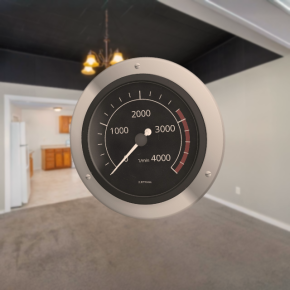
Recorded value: 0 (rpm)
